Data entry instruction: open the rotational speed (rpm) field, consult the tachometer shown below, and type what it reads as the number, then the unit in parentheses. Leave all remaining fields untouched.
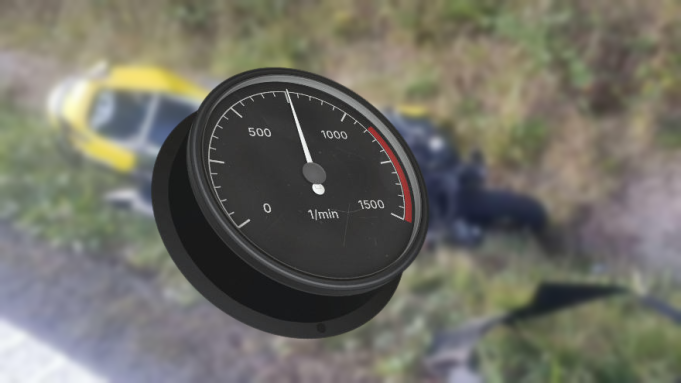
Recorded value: 750 (rpm)
